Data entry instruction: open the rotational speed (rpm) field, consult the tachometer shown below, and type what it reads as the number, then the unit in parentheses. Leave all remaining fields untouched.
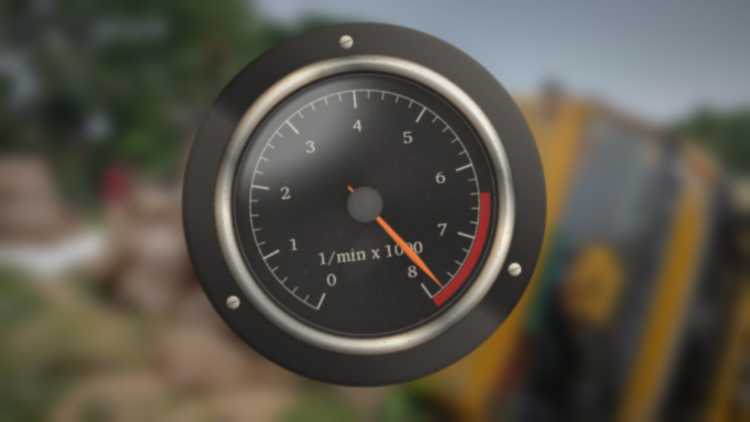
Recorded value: 7800 (rpm)
